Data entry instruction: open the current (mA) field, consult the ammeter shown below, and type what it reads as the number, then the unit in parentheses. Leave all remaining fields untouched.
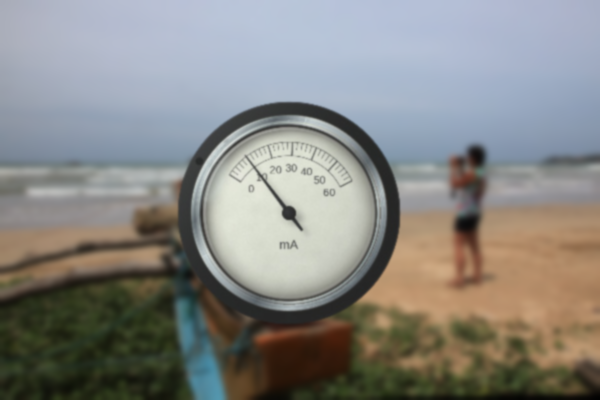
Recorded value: 10 (mA)
